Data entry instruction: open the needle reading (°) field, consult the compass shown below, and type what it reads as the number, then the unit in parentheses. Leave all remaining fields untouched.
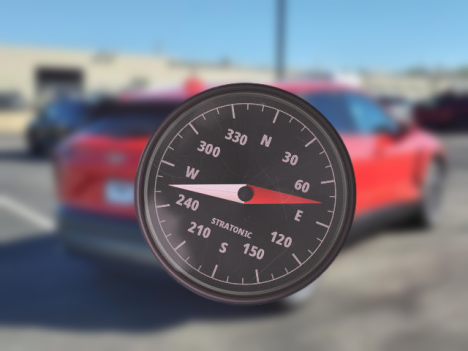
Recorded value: 75 (°)
